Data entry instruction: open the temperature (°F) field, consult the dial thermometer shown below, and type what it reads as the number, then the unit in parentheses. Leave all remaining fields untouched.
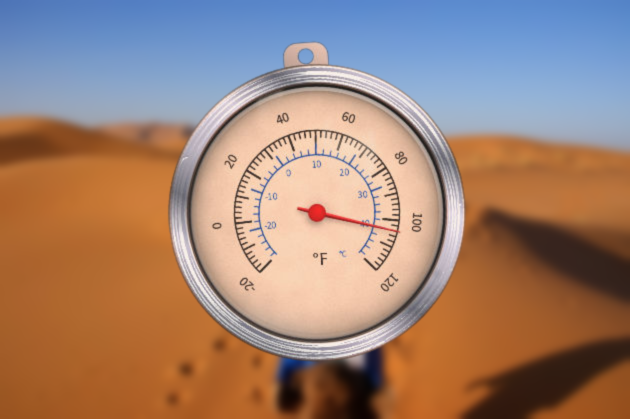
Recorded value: 104 (°F)
